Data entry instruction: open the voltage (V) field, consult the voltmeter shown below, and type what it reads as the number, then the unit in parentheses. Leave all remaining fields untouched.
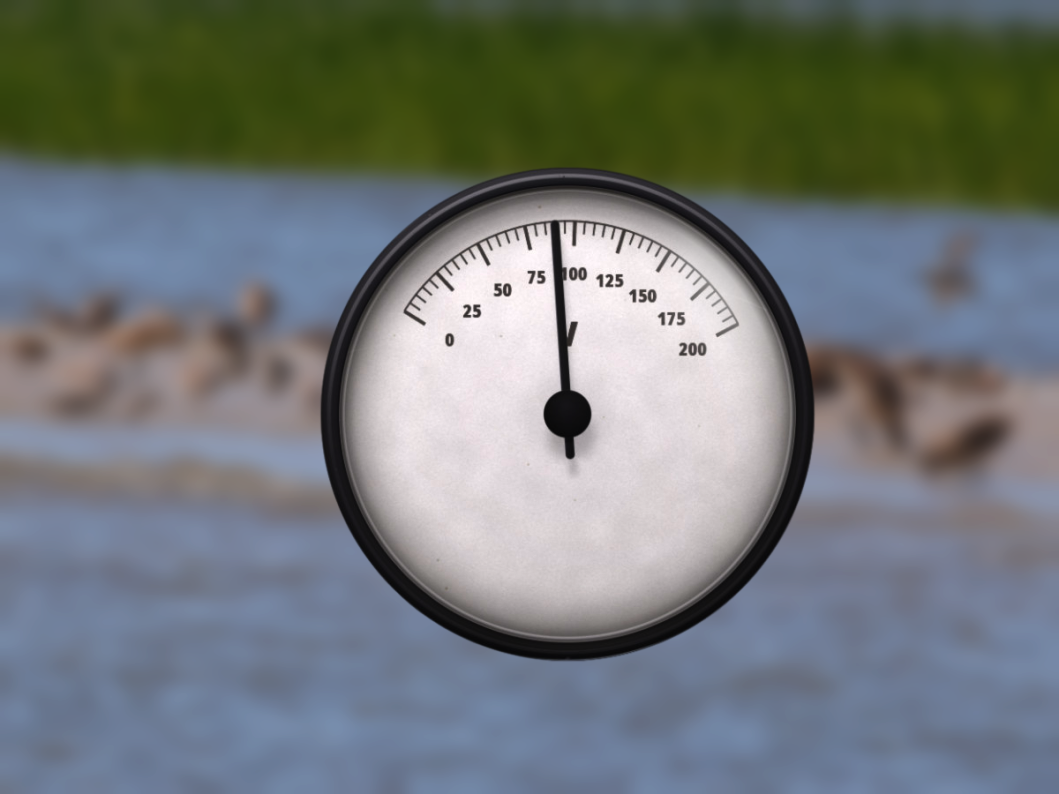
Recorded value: 90 (V)
